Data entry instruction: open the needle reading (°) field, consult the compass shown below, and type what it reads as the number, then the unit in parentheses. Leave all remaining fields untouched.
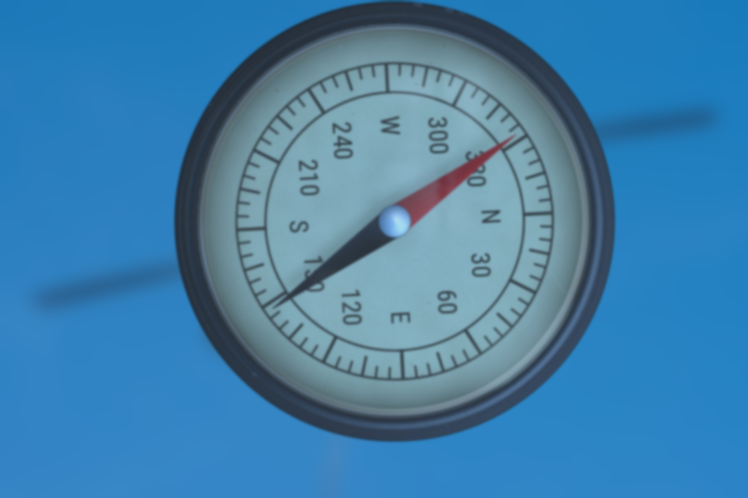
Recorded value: 327.5 (°)
